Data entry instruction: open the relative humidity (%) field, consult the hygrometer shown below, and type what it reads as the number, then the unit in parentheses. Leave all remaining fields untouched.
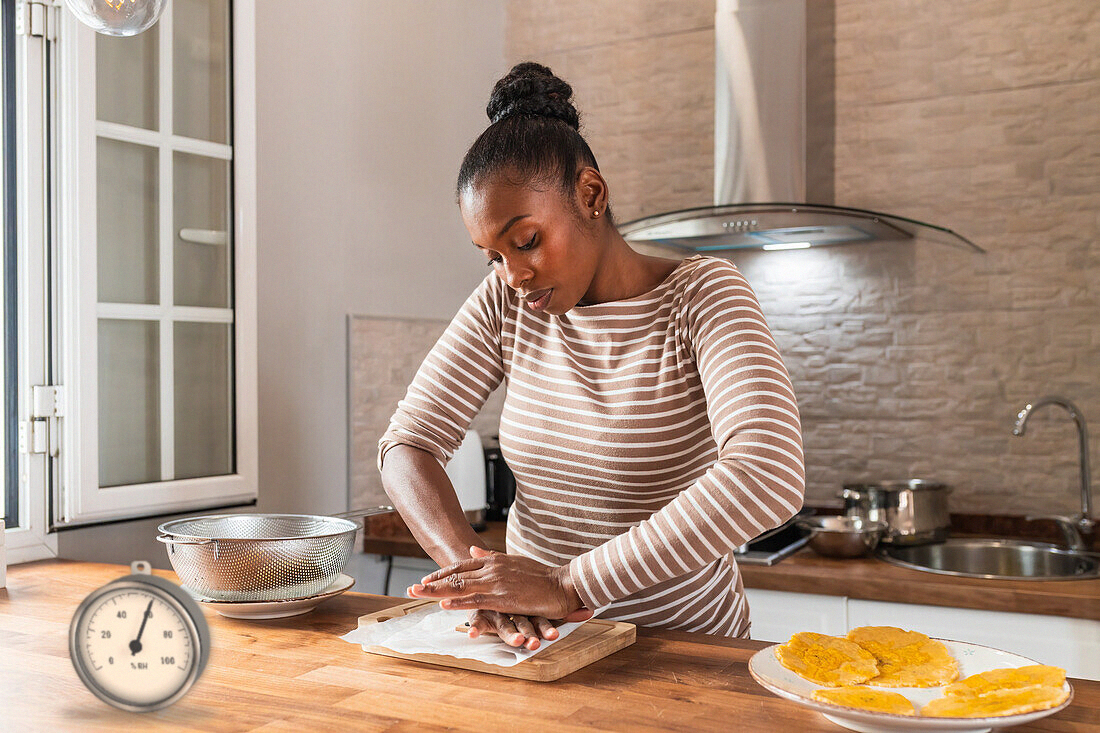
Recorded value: 60 (%)
